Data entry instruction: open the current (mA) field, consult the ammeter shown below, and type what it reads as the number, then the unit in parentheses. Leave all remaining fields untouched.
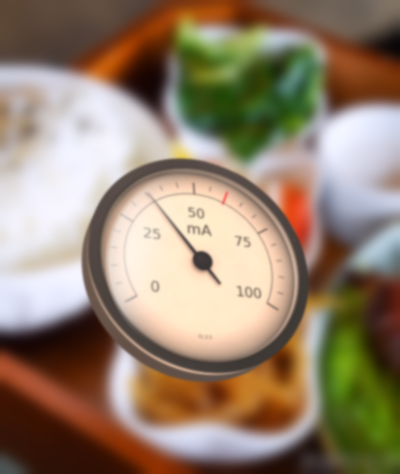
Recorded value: 35 (mA)
